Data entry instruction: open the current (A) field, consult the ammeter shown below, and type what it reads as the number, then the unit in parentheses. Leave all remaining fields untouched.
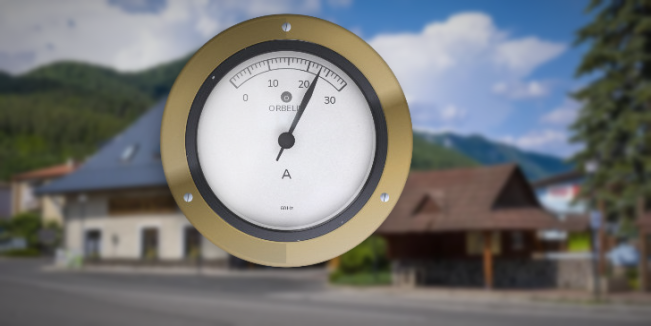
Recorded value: 23 (A)
